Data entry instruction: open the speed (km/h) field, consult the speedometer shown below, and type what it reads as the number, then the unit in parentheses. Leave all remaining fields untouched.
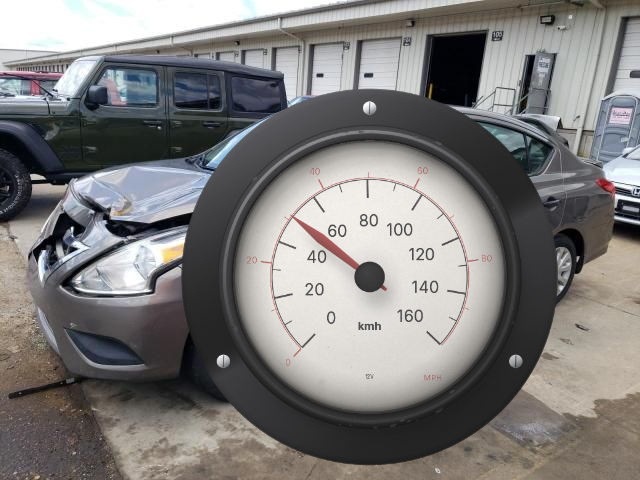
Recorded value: 50 (km/h)
